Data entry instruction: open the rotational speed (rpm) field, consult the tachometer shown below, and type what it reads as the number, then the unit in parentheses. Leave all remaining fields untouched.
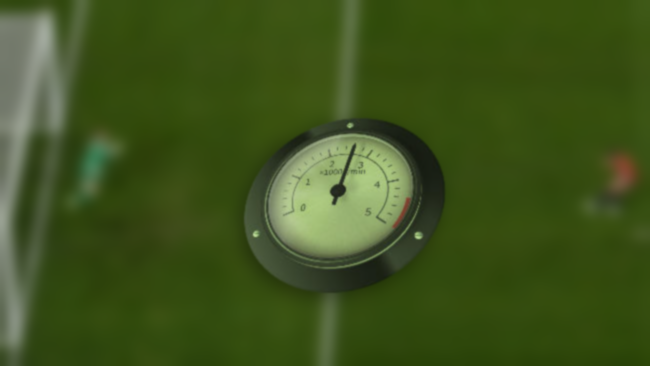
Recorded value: 2600 (rpm)
